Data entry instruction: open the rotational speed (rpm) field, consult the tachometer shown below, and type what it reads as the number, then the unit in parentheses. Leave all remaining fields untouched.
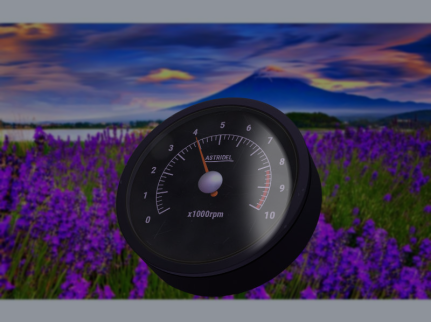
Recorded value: 4000 (rpm)
